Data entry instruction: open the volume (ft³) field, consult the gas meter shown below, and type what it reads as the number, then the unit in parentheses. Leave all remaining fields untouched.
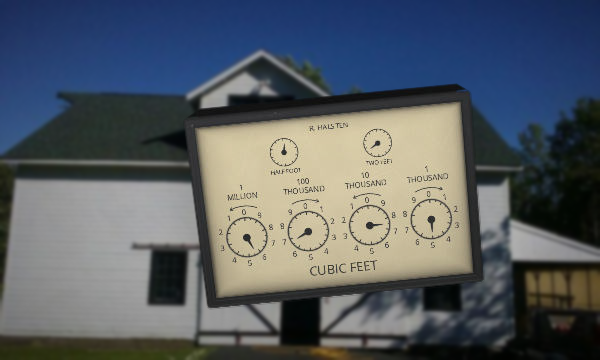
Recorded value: 567500 (ft³)
